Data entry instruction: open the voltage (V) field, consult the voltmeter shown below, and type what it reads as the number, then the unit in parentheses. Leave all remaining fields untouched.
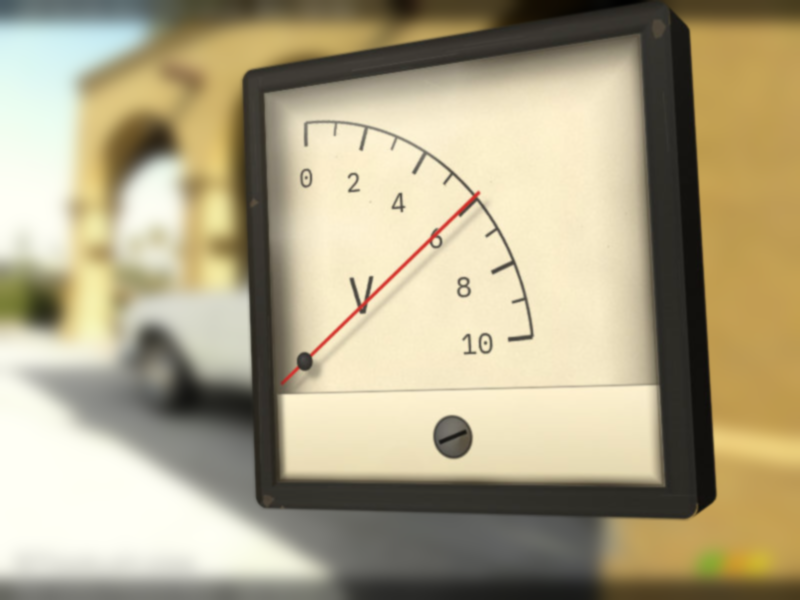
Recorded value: 6 (V)
